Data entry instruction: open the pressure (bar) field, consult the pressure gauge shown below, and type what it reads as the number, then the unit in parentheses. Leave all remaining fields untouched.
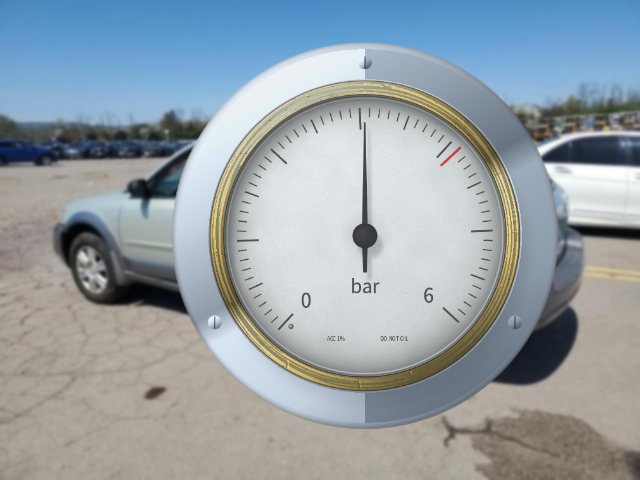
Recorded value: 3.05 (bar)
